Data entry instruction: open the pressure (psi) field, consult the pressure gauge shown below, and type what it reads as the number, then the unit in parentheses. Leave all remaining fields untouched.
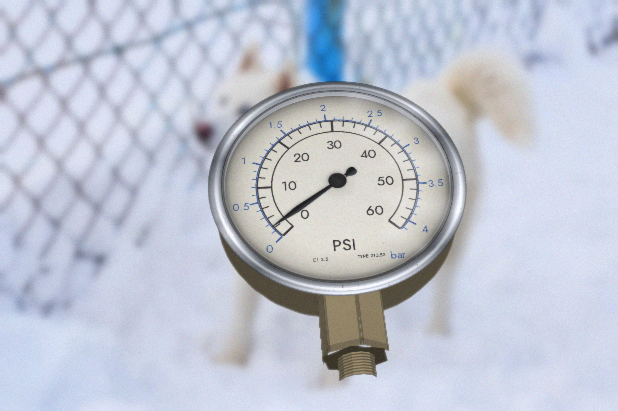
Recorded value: 2 (psi)
